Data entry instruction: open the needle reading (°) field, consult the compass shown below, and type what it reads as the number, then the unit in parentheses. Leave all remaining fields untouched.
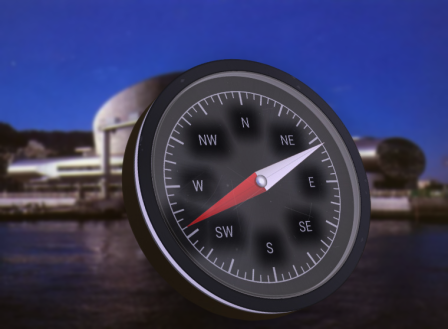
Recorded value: 245 (°)
